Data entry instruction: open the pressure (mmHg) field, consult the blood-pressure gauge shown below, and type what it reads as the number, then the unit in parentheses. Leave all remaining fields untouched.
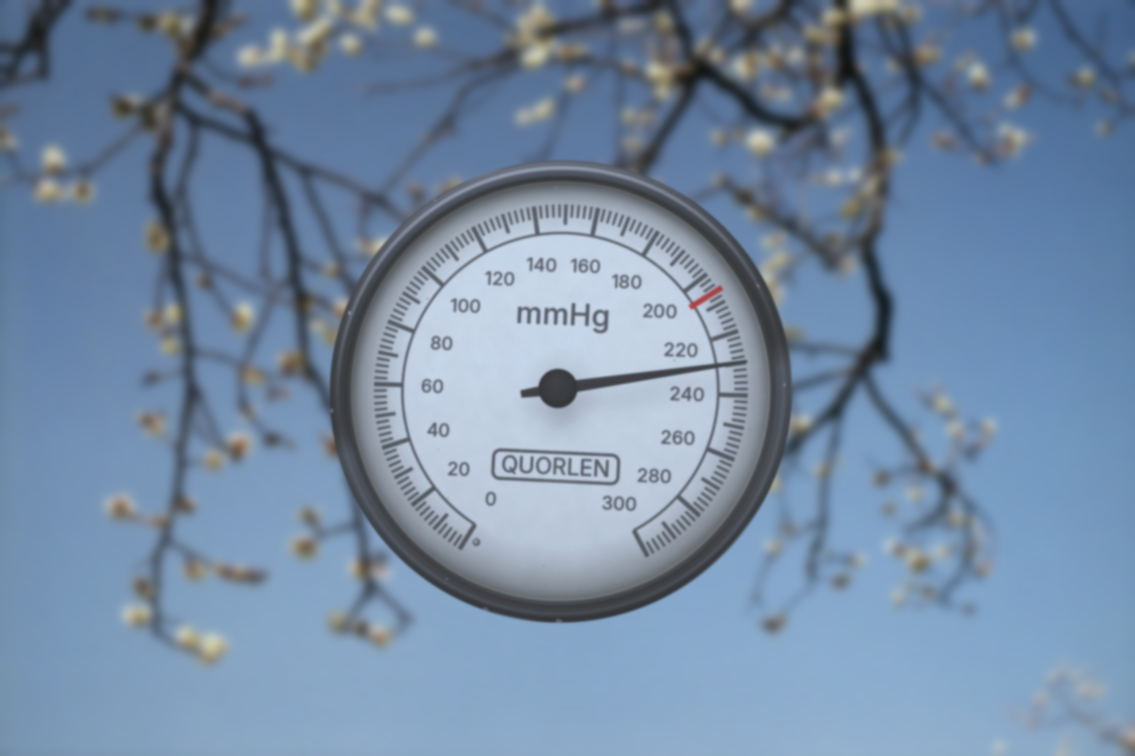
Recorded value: 230 (mmHg)
